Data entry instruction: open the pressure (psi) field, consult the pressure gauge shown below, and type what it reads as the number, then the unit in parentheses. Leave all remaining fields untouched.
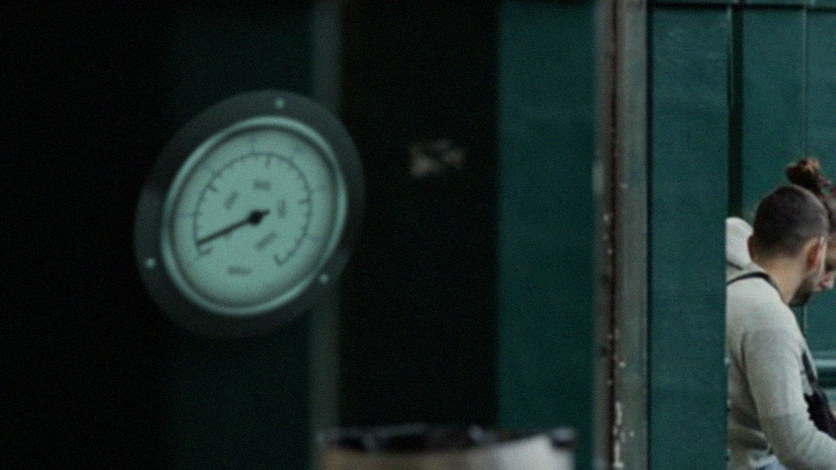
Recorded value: 50 (psi)
